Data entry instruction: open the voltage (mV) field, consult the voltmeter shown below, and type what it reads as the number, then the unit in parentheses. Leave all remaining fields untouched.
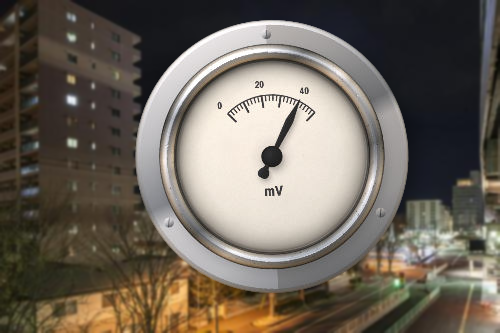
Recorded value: 40 (mV)
